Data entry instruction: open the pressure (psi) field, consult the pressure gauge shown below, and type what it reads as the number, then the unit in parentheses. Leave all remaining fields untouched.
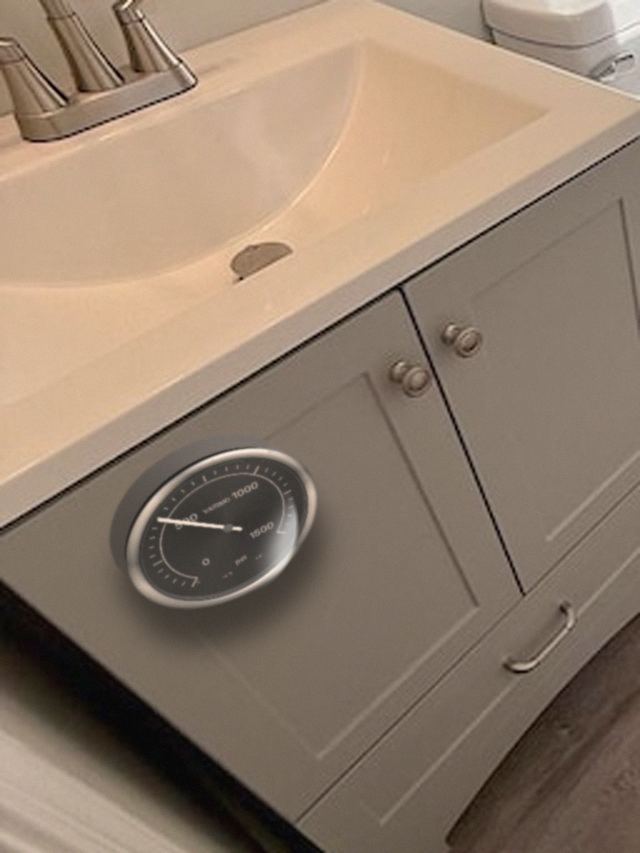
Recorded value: 500 (psi)
